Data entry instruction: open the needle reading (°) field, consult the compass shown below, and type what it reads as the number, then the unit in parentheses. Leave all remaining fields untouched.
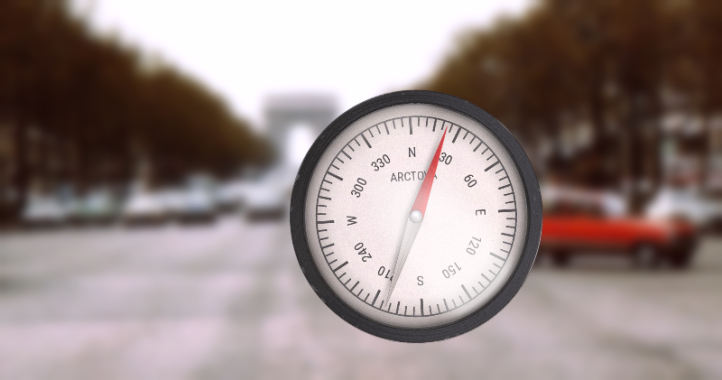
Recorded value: 22.5 (°)
